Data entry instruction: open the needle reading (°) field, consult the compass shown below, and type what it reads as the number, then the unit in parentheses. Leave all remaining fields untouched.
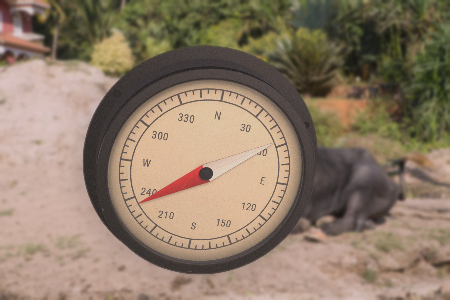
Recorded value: 235 (°)
